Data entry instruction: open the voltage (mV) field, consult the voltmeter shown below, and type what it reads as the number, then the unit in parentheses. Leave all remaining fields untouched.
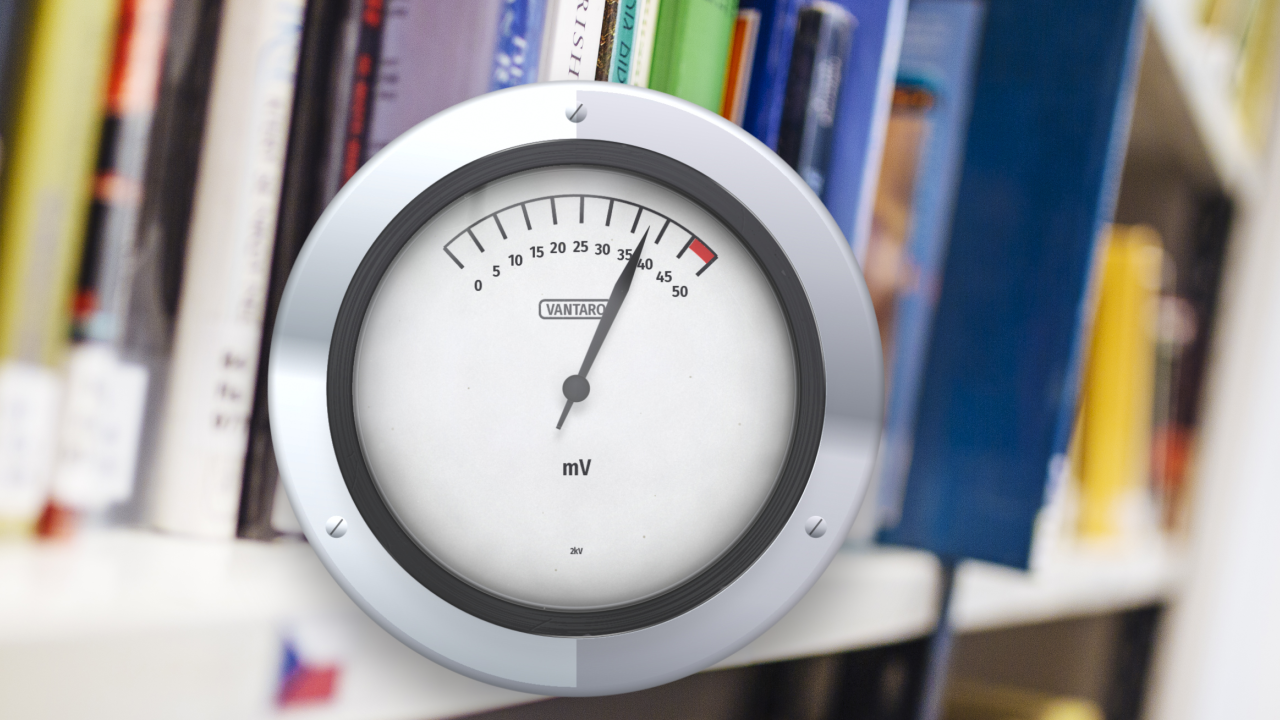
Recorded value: 37.5 (mV)
